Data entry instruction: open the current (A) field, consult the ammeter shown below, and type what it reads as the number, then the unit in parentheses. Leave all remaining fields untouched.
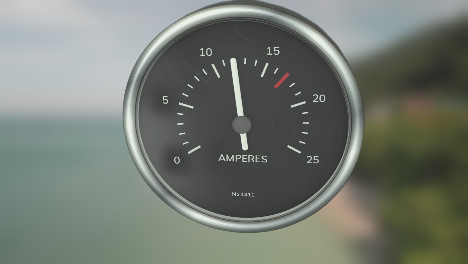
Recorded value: 12 (A)
